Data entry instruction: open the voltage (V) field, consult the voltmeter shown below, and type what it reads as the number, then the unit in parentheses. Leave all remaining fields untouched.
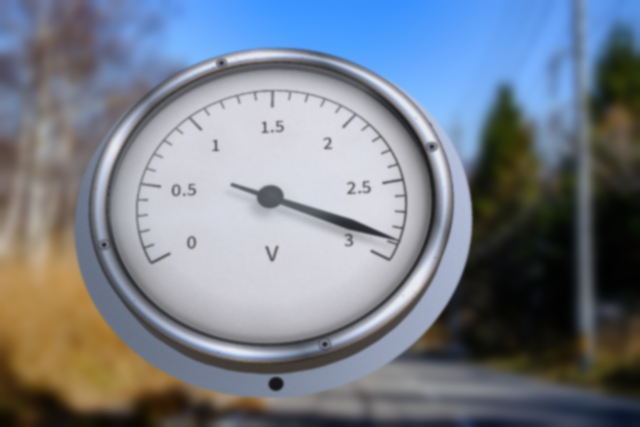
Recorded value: 2.9 (V)
